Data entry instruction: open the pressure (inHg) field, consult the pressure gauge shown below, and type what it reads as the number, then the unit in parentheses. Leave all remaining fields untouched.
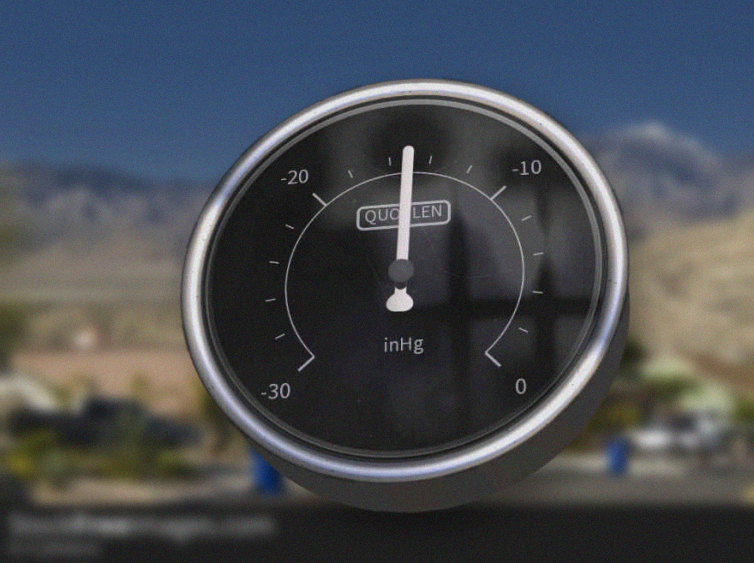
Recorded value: -15 (inHg)
